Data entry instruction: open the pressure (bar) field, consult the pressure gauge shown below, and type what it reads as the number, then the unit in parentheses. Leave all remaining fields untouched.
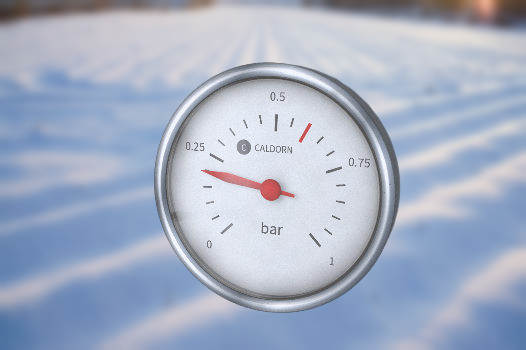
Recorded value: 0.2 (bar)
